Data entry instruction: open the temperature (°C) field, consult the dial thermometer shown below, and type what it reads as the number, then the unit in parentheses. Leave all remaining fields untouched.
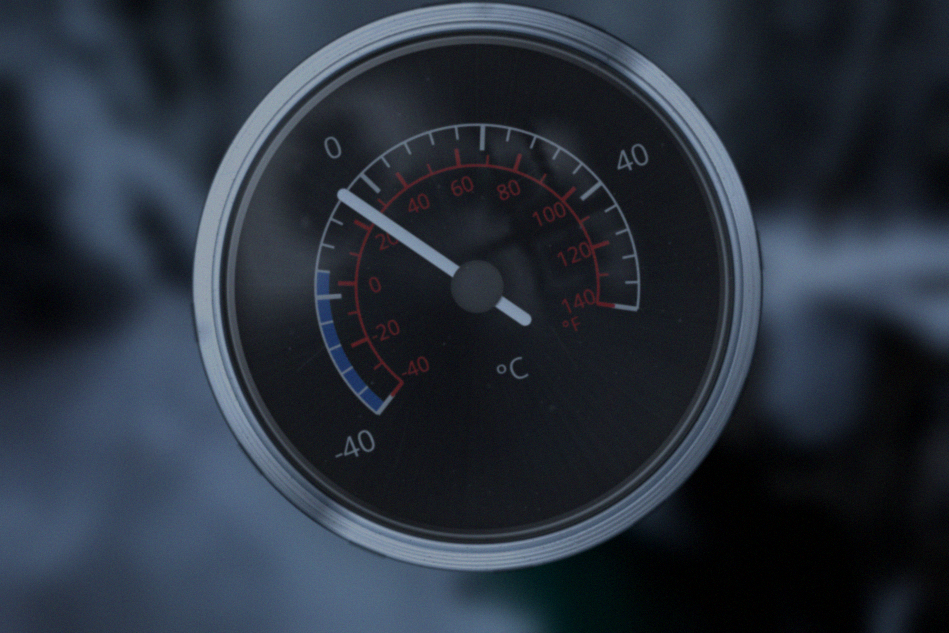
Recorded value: -4 (°C)
